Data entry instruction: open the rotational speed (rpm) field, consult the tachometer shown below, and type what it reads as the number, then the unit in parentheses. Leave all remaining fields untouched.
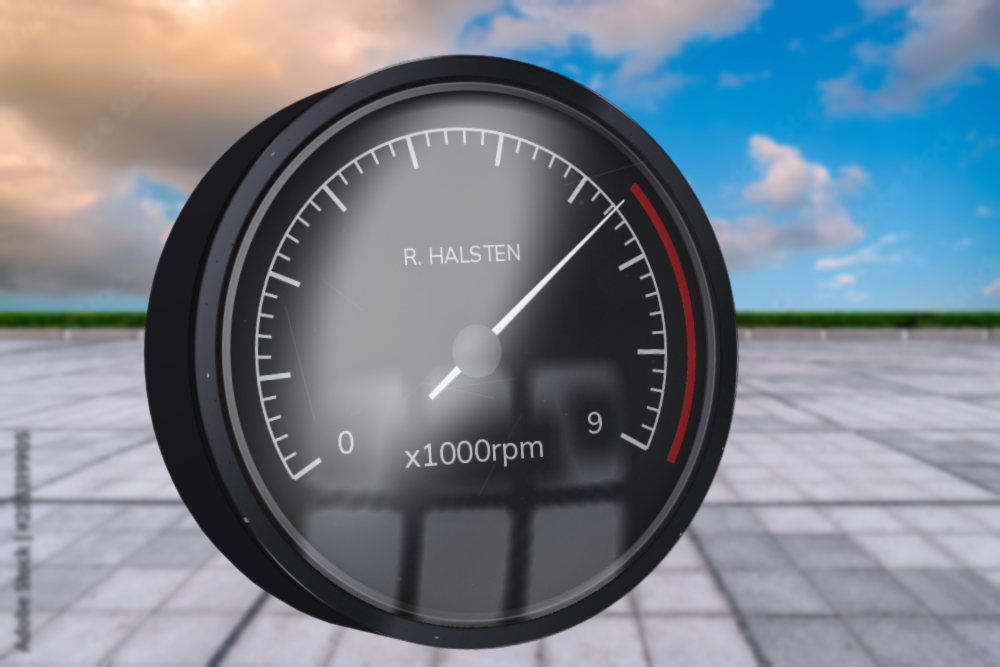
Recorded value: 6400 (rpm)
